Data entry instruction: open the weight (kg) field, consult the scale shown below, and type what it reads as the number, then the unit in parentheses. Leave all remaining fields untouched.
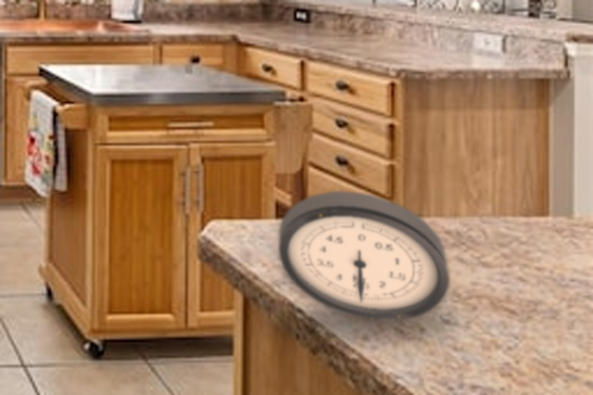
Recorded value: 2.5 (kg)
